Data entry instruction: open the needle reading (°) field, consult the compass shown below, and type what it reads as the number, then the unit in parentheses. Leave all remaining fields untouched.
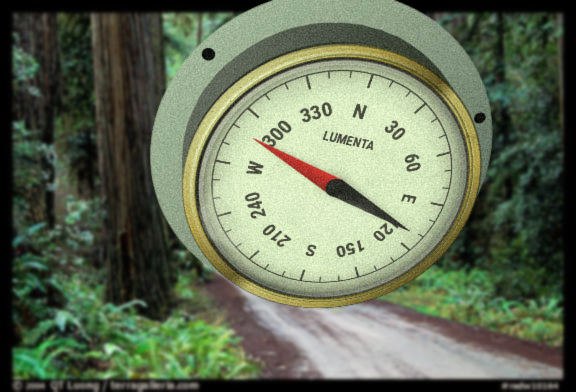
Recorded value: 290 (°)
